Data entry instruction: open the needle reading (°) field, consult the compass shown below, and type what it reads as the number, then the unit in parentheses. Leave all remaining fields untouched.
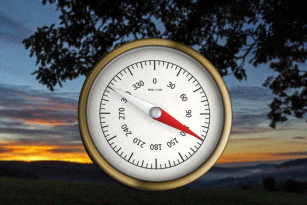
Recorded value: 120 (°)
